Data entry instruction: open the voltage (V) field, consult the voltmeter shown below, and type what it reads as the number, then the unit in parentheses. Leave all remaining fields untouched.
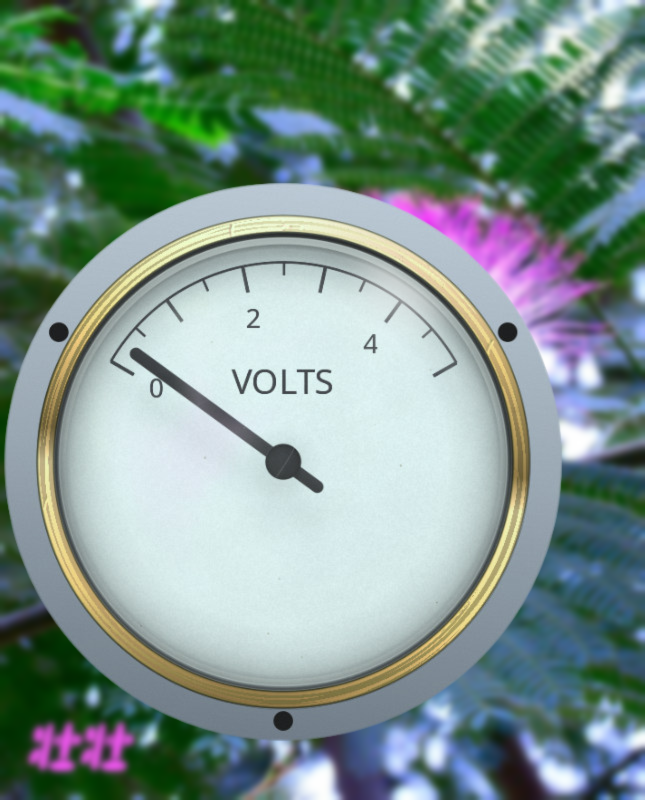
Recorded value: 0.25 (V)
